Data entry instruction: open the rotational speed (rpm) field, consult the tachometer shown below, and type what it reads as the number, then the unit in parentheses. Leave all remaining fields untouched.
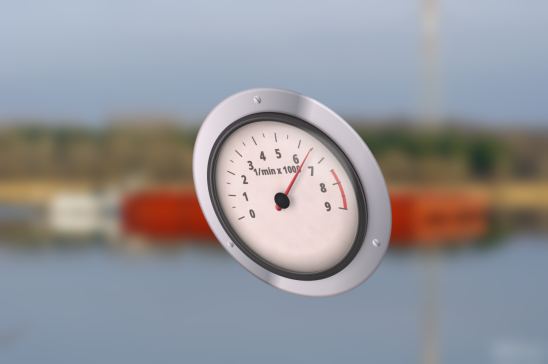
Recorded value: 6500 (rpm)
